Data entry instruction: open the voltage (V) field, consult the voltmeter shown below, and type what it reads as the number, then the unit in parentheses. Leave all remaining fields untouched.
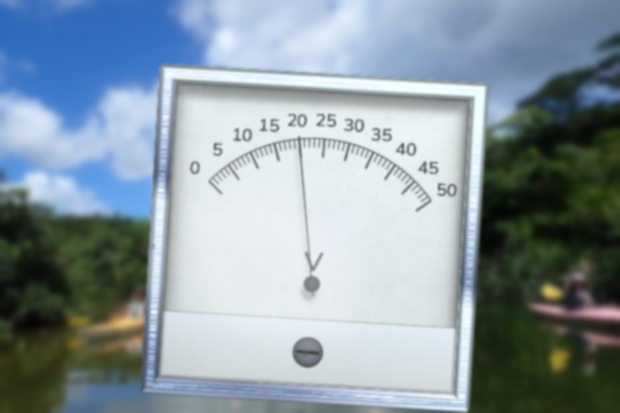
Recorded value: 20 (V)
